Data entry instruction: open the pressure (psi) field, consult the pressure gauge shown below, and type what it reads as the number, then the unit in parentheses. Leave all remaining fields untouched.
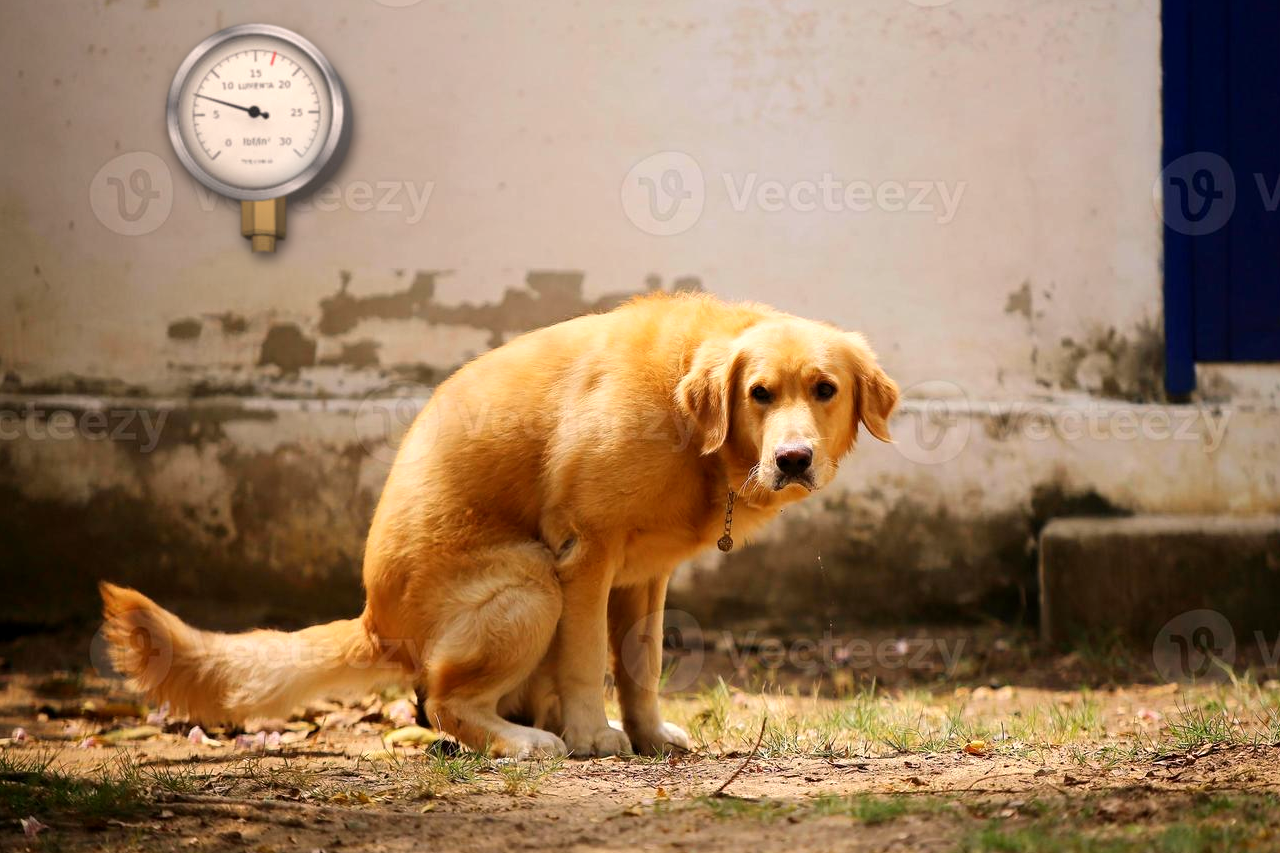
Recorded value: 7 (psi)
